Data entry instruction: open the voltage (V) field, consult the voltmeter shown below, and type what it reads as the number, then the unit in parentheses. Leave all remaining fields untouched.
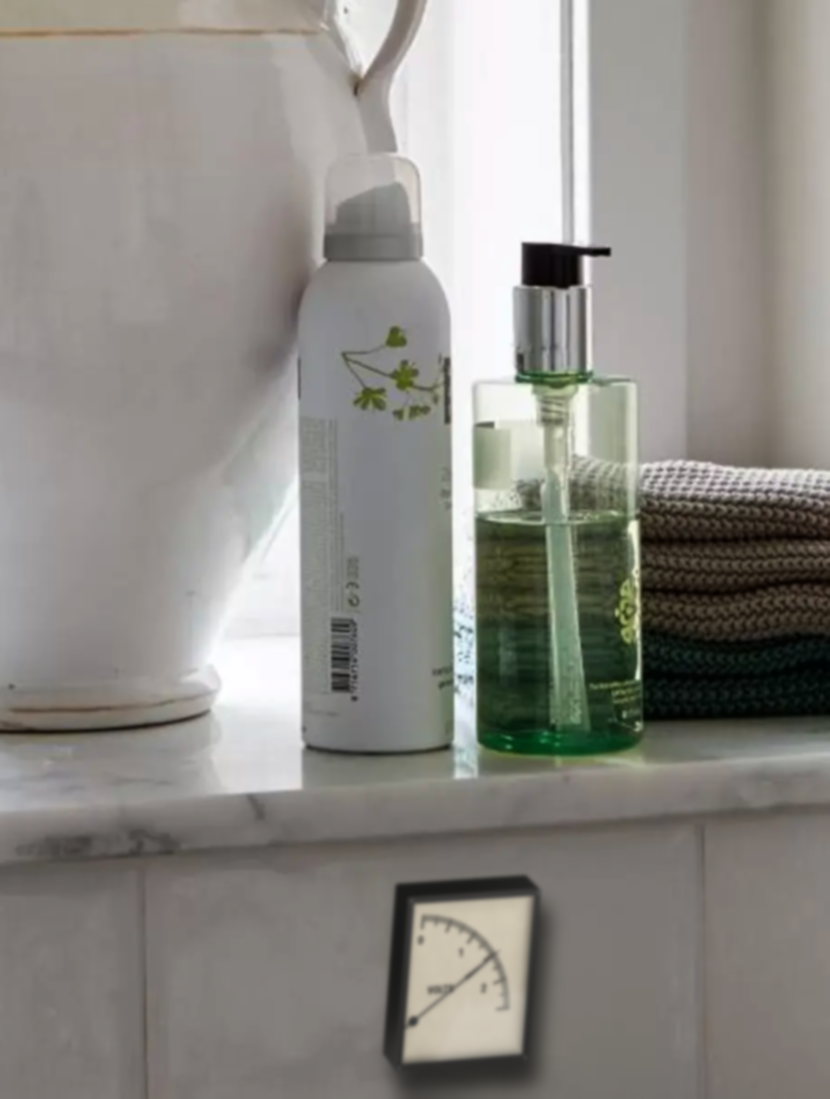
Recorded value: 1.5 (V)
